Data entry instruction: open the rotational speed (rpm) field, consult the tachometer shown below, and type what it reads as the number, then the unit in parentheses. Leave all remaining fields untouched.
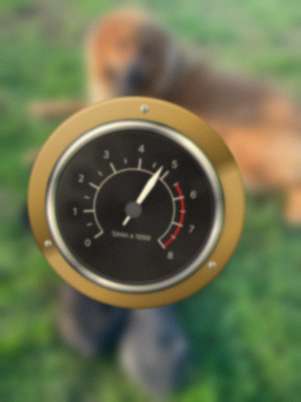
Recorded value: 4750 (rpm)
